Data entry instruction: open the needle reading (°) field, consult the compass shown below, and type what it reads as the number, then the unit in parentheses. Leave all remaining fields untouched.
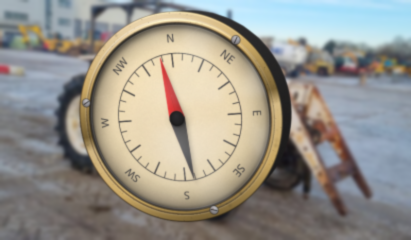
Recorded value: 350 (°)
